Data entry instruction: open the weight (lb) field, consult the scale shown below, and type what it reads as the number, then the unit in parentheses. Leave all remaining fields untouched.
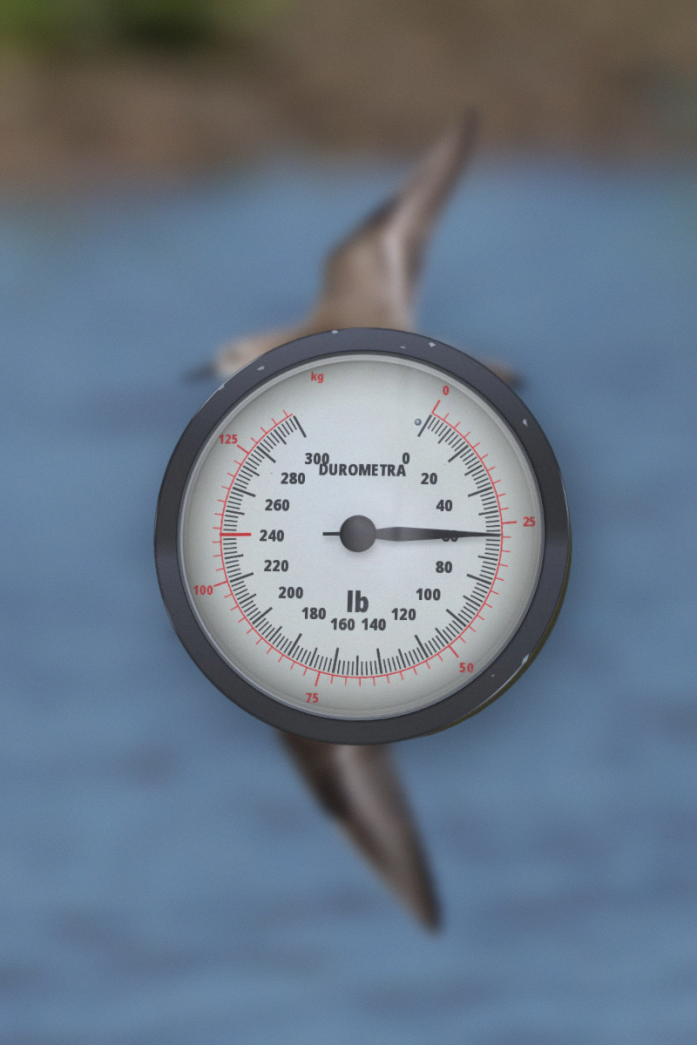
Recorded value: 60 (lb)
